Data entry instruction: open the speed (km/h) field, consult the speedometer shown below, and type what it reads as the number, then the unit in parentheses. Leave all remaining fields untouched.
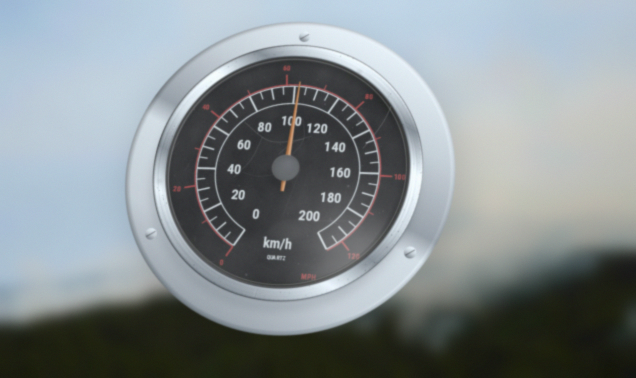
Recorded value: 102.5 (km/h)
